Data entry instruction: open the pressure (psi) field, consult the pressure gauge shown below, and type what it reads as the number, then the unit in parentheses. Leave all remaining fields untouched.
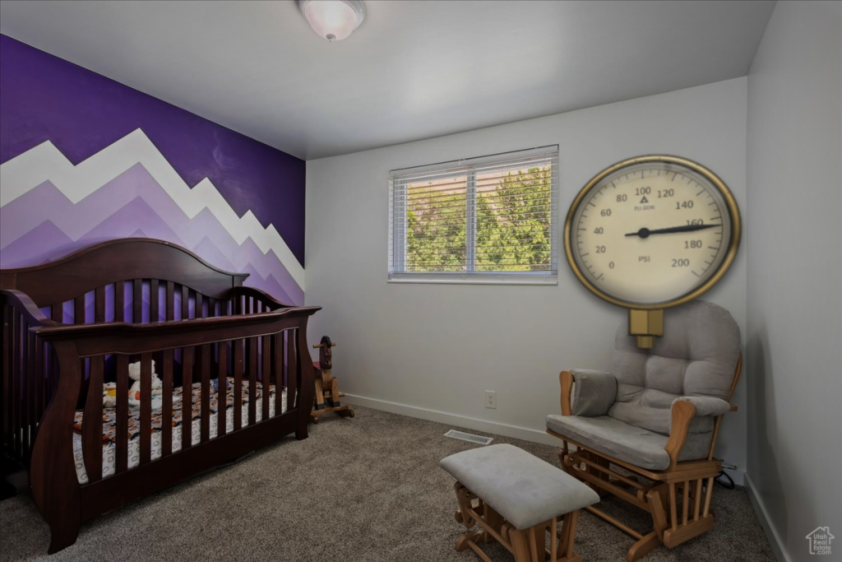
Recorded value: 165 (psi)
